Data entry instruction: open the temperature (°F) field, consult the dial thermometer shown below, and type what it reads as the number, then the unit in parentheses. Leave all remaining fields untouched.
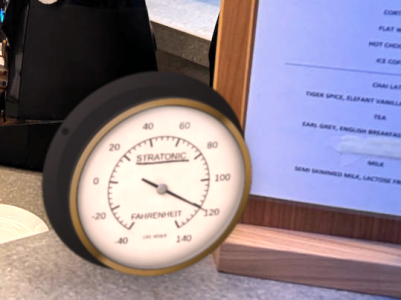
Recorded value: 120 (°F)
